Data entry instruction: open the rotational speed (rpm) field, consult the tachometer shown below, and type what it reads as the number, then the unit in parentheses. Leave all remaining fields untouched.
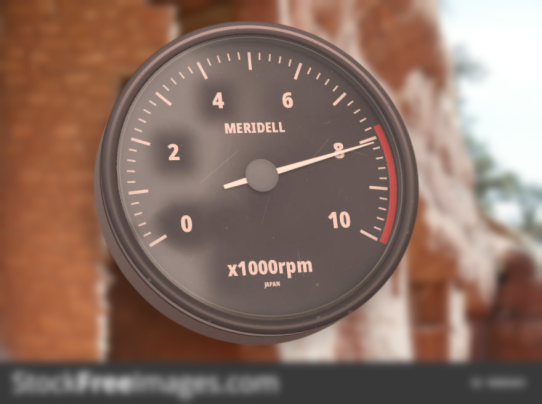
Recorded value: 8100 (rpm)
